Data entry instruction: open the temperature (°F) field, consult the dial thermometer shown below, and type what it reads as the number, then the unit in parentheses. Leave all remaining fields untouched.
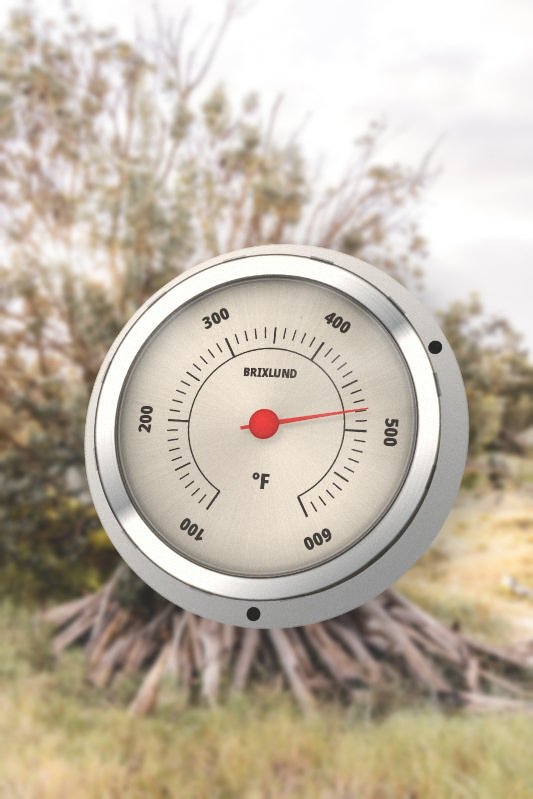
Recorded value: 480 (°F)
